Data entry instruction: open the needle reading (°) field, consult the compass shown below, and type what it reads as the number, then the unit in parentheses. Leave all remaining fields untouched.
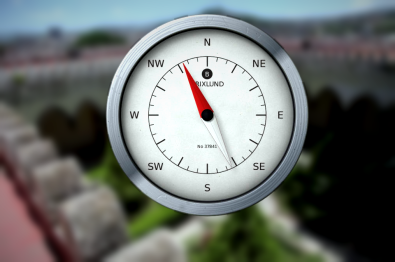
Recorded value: 335 (°)
